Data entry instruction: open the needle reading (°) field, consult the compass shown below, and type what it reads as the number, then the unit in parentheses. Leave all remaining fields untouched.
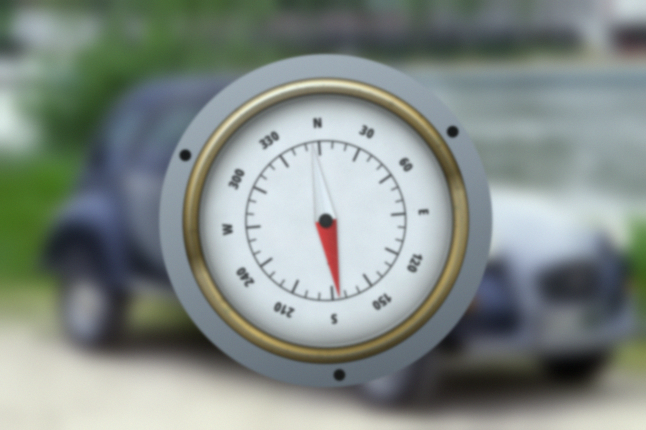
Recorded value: 175 (°)
